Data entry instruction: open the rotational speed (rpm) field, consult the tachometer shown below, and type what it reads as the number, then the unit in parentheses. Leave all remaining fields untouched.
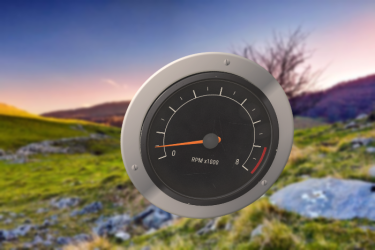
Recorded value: 500 (rpm)
